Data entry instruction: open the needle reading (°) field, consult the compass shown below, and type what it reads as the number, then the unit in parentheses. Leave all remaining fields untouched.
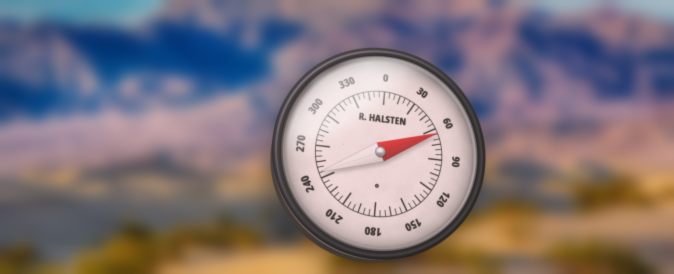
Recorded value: 65 (°)
